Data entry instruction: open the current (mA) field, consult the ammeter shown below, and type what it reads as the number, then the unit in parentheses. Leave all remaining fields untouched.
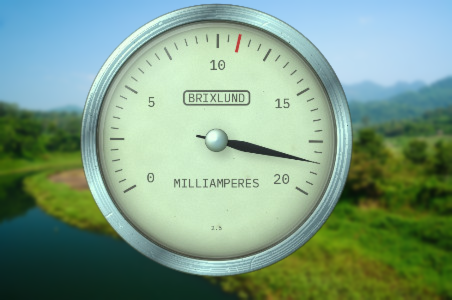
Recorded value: 18.5 (mA)
